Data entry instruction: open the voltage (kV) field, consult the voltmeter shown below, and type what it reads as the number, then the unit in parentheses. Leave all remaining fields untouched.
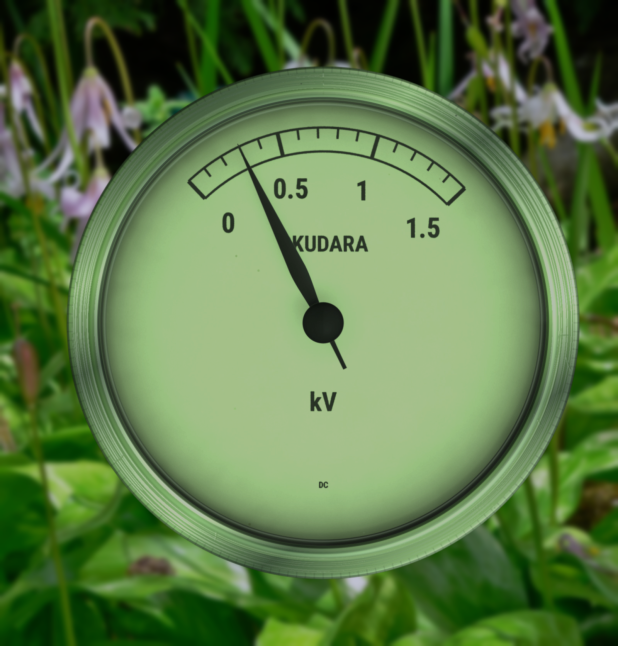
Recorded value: 0.3 (kV)
